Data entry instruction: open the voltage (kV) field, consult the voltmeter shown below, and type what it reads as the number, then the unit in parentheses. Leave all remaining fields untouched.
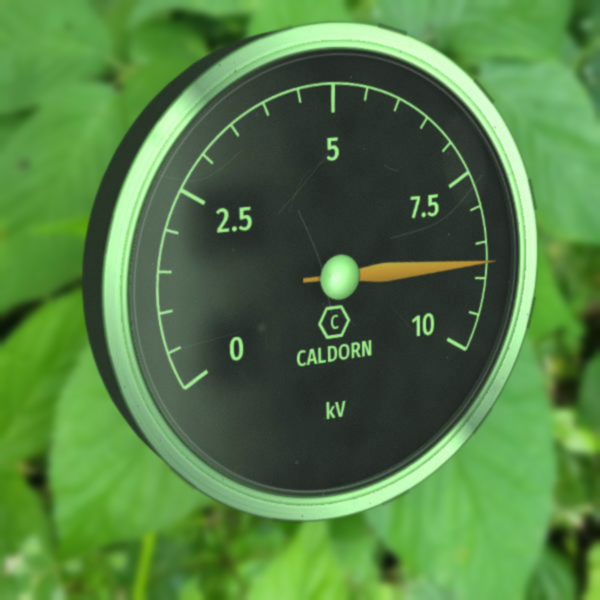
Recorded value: 8.75 (kV)
